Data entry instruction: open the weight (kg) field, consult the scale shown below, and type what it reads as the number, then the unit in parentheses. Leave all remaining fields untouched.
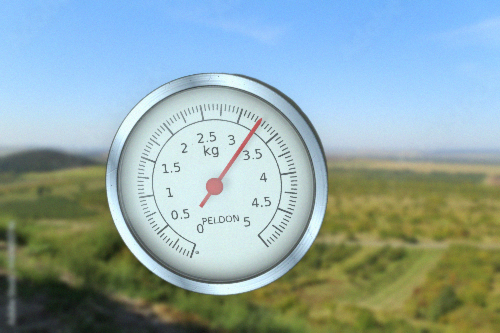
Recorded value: 3.25 (kg)
